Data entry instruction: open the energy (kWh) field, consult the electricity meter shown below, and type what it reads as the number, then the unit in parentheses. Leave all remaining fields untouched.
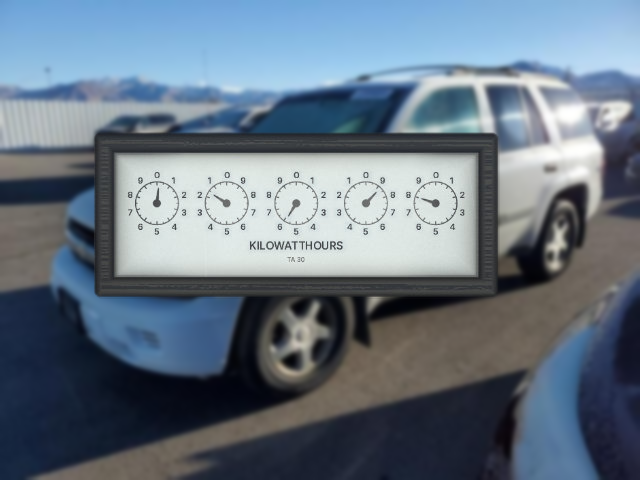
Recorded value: 1588 (kWh)
